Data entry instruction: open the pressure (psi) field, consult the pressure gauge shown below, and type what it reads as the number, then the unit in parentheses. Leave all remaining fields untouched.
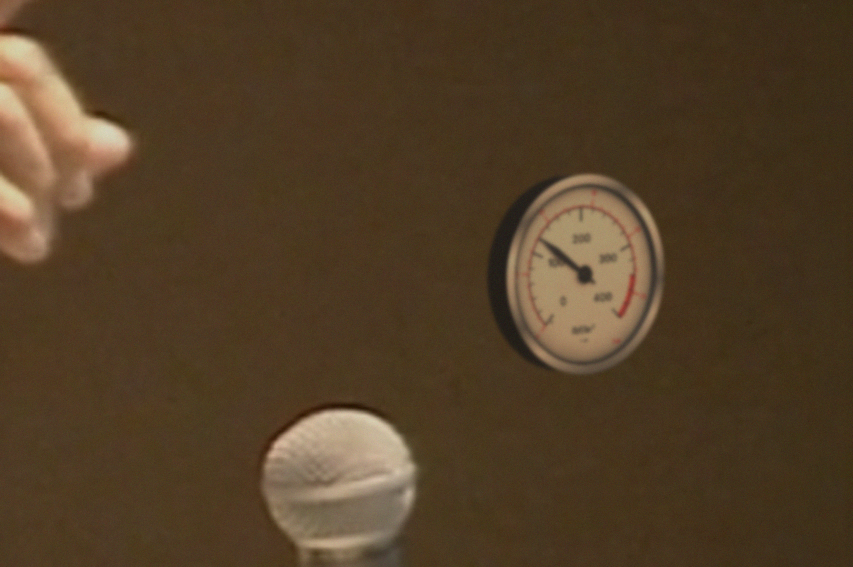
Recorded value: 120 (psi)
